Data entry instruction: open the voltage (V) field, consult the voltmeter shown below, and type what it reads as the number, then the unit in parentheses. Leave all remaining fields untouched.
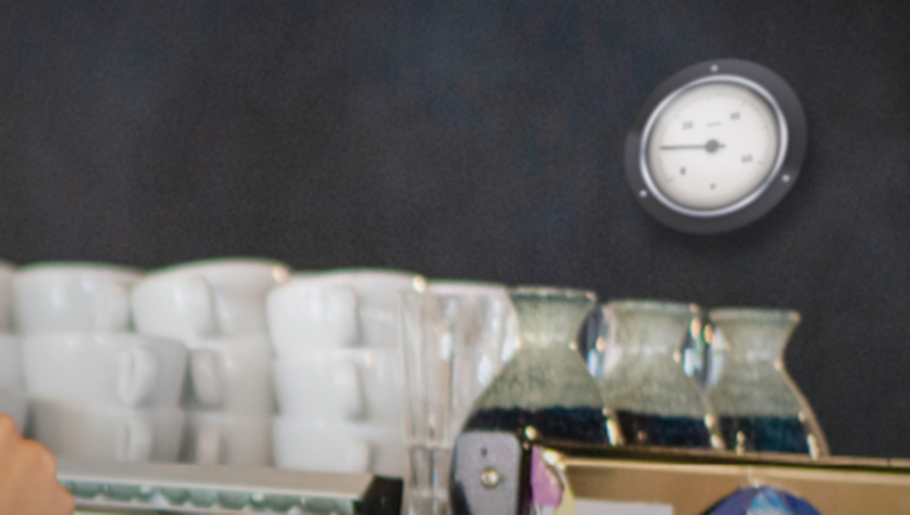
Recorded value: 10 (V)
